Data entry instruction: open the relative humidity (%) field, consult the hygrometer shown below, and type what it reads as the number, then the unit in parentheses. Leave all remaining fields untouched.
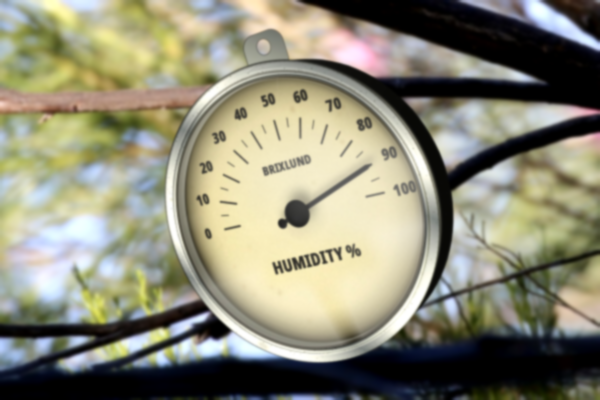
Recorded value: 90 (%)
